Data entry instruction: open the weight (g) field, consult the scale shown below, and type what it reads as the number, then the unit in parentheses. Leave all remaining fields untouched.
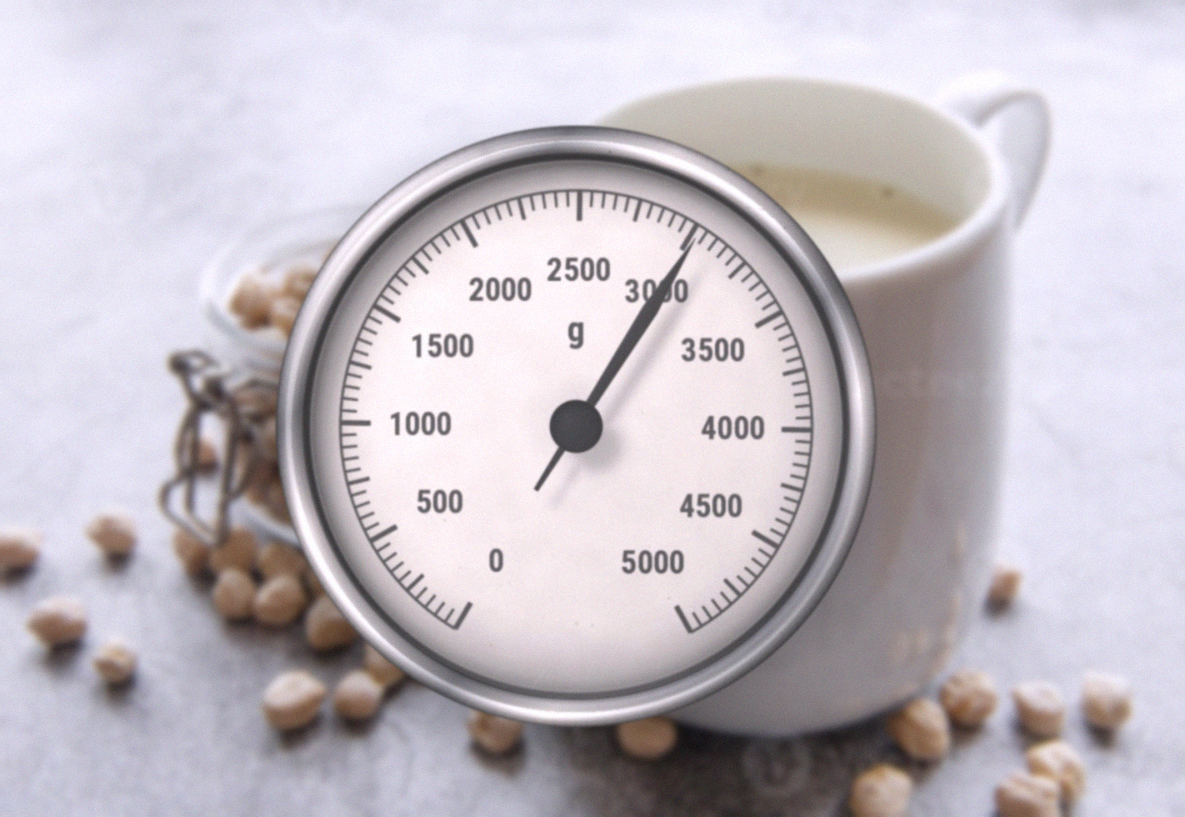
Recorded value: 3025 (g)
